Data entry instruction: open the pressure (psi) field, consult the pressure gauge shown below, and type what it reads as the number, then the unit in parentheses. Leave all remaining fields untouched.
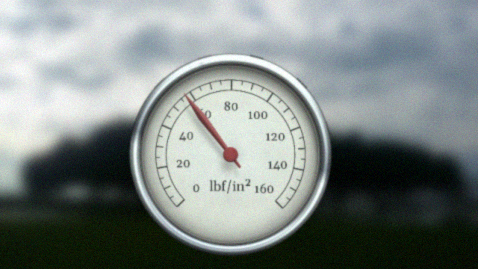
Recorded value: 57.5 (psi)
